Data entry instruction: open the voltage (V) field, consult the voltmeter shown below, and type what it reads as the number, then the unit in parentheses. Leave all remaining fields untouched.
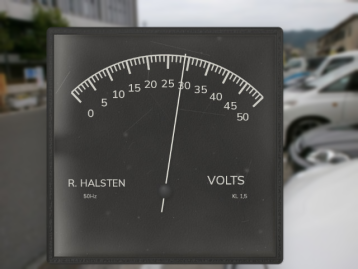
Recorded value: 29 (V)
